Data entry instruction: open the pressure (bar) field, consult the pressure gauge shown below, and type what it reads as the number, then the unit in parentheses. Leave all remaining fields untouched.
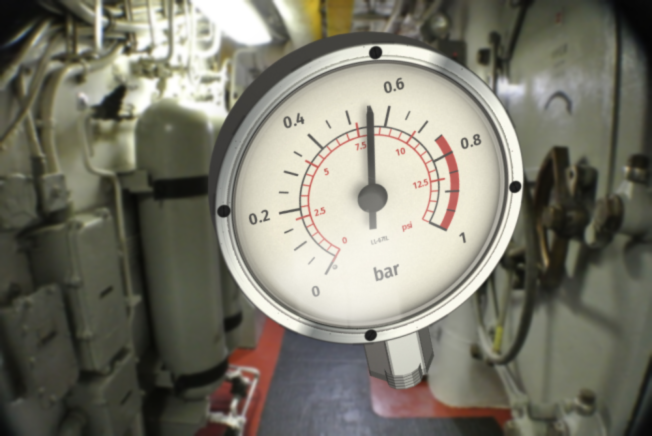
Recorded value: 0.55 (bar)
